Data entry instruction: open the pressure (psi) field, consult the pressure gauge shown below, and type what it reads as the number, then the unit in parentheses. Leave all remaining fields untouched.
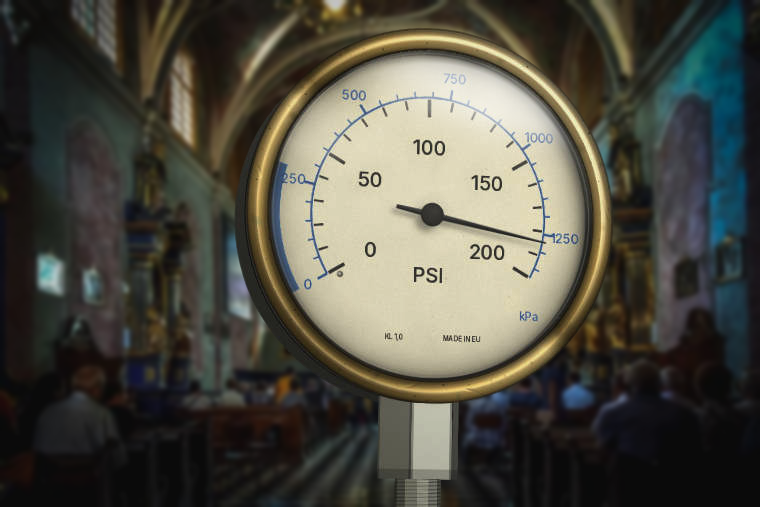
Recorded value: 185 (psi)
